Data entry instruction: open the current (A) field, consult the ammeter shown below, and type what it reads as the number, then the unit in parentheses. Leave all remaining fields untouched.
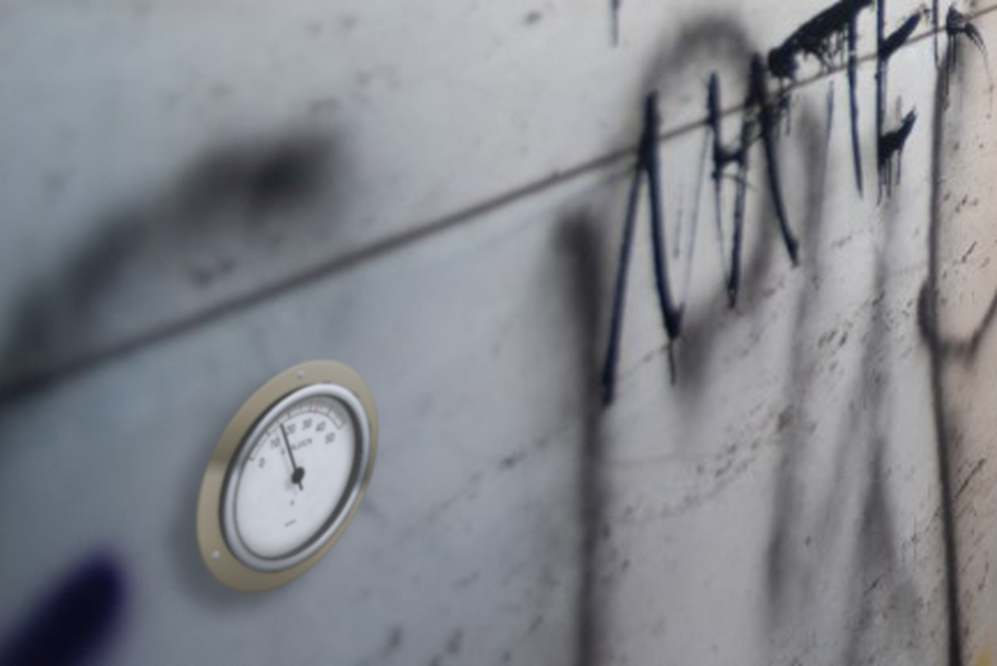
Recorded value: 15 (A)
